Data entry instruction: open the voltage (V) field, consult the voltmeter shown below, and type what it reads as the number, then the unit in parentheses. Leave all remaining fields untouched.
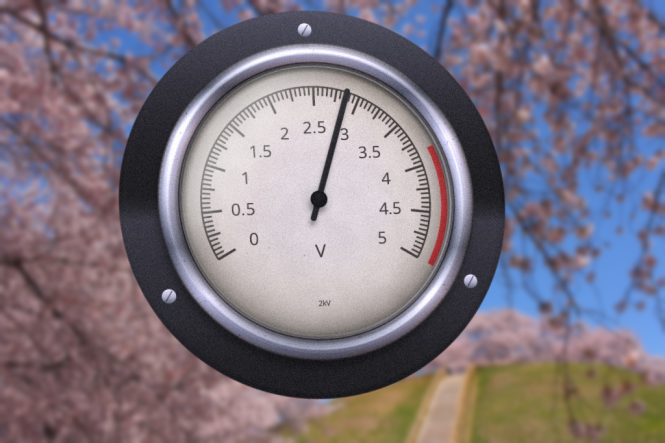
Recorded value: 2.85 (V)
